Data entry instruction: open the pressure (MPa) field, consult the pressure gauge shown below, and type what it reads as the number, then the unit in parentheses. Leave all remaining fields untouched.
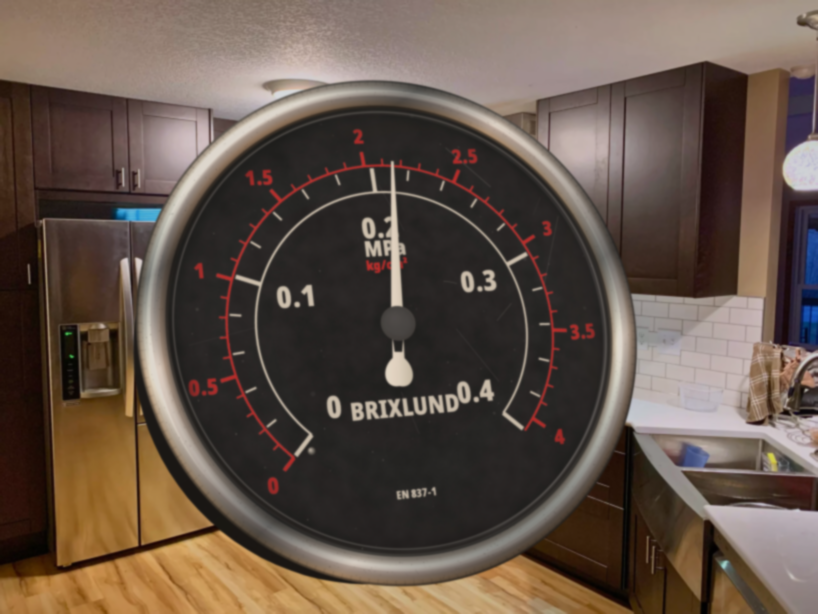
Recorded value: 0.21 (MPa)
